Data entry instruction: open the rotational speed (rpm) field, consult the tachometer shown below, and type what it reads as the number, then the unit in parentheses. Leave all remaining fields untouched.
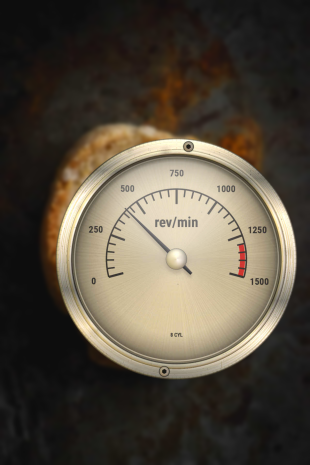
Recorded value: 425 (rpm)
